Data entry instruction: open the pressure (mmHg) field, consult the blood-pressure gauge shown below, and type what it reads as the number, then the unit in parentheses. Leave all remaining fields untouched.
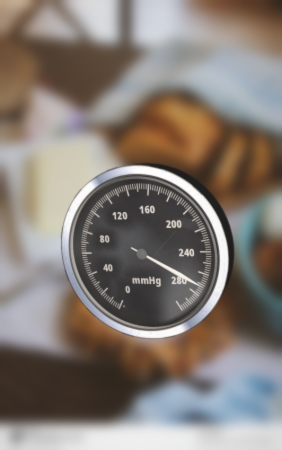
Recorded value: 270 (mmHg)
